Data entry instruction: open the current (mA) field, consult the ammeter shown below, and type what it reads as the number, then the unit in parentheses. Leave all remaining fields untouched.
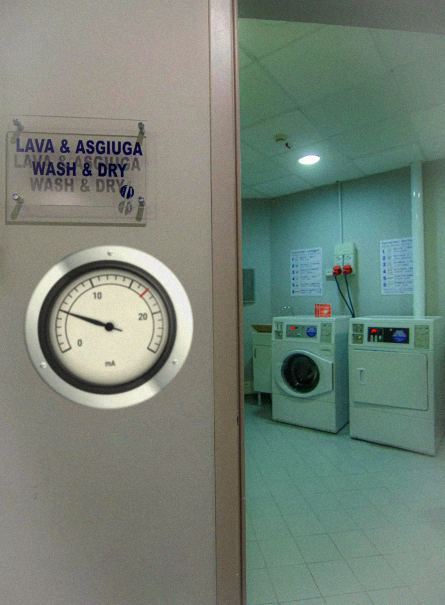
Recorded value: 5 (mA)
